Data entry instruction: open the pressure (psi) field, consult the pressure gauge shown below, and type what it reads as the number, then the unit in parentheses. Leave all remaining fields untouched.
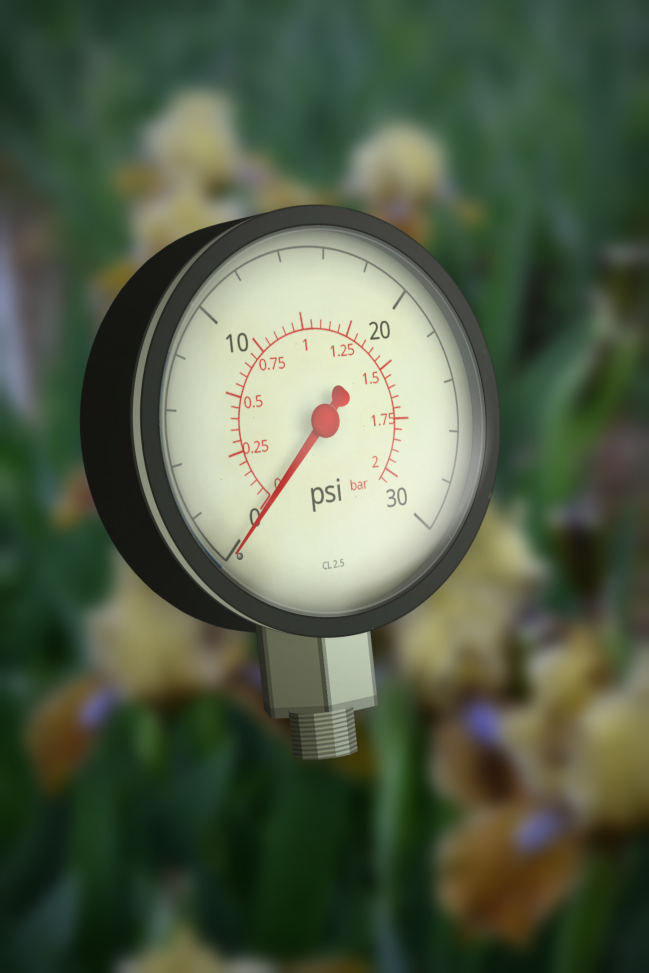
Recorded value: 0 (psi)
